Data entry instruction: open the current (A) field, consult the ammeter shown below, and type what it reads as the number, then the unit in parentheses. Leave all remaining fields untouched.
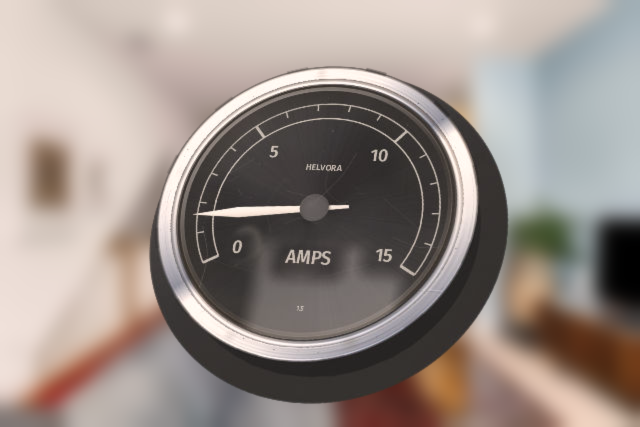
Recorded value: 1.5 (A)
